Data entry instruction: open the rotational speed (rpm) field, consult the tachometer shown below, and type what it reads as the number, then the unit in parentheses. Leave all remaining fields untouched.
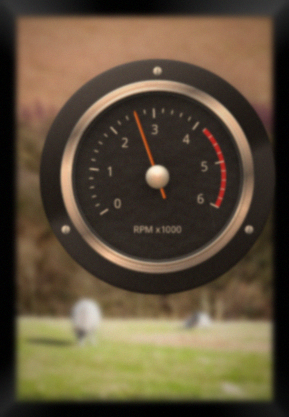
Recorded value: 2600 (rpm)
